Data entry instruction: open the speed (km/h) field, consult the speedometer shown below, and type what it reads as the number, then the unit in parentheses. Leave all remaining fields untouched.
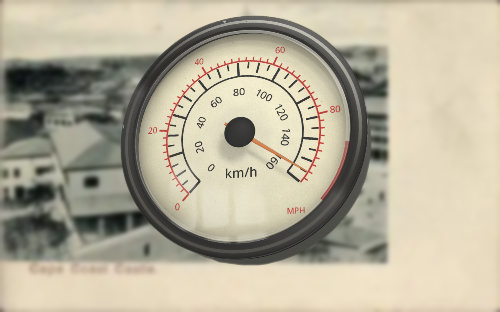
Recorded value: 155 (km/h)
